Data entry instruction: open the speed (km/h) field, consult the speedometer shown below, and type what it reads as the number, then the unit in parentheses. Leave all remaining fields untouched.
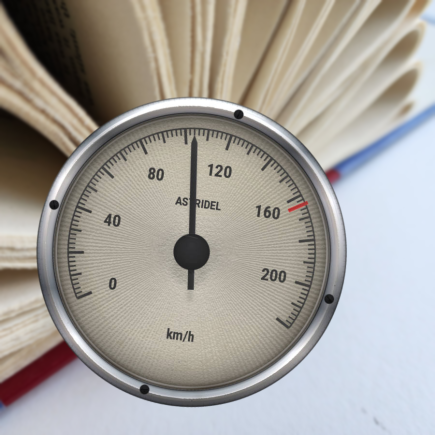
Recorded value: 104 (km/h)
